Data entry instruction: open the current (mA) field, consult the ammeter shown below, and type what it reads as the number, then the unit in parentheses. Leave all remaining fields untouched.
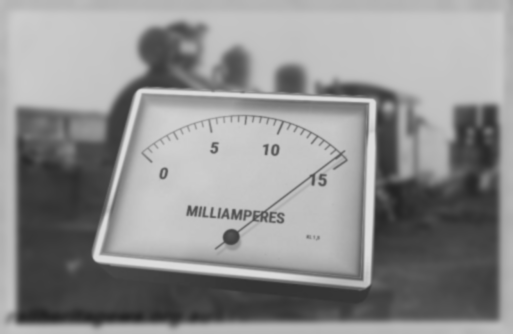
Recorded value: 14.5 (mA)
